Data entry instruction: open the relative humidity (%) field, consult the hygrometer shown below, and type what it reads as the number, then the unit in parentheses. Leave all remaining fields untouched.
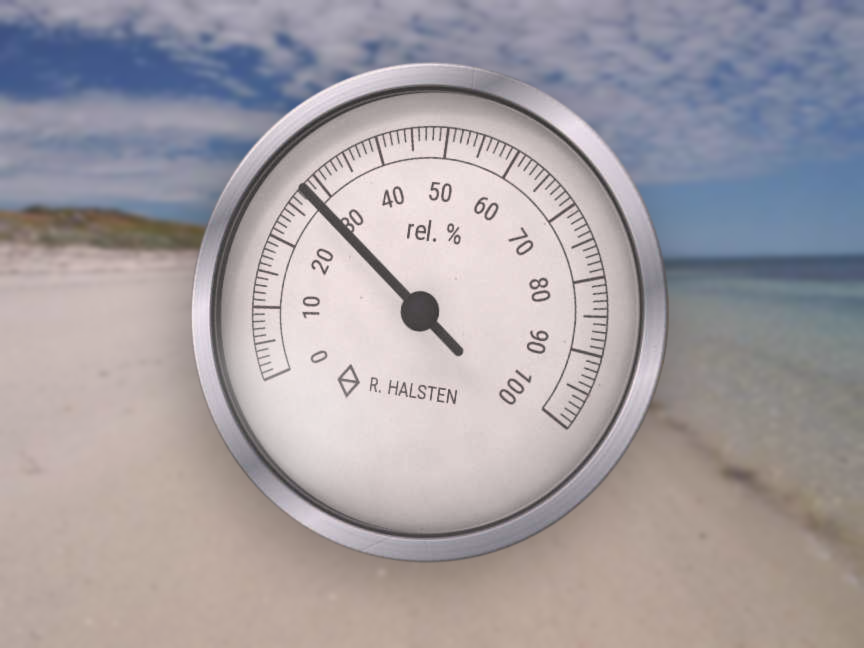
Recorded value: 28 (%)
